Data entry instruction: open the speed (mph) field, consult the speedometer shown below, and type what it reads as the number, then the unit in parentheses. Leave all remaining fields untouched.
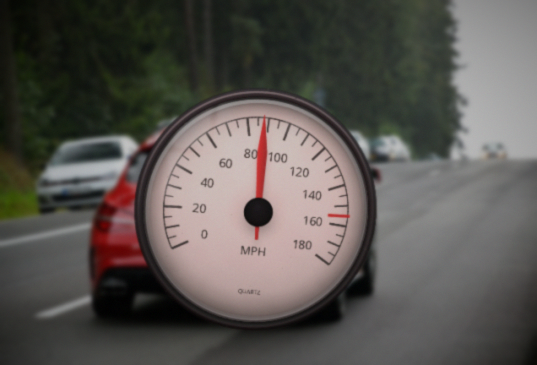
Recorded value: 87.5 (mph)
